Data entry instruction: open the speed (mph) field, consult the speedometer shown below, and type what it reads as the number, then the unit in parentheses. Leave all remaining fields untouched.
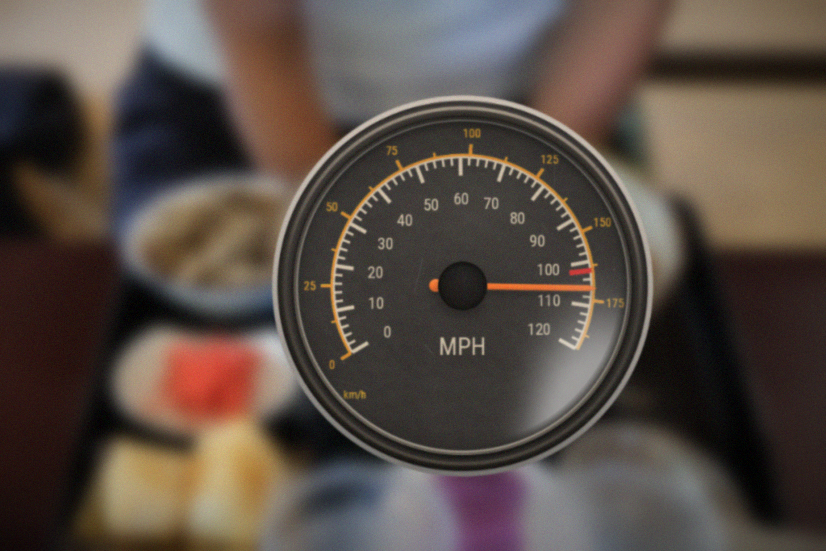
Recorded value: 106 (mph)
